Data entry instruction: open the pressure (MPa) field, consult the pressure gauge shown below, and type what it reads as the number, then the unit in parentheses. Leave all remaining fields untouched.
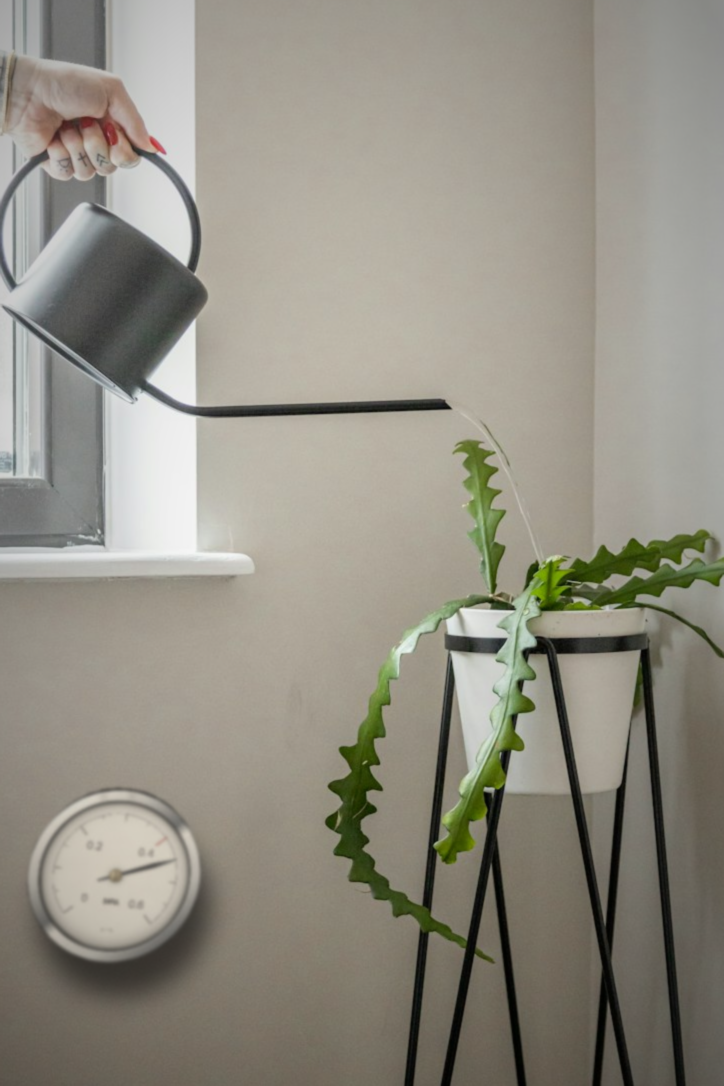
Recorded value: 0.45 (MPa)
